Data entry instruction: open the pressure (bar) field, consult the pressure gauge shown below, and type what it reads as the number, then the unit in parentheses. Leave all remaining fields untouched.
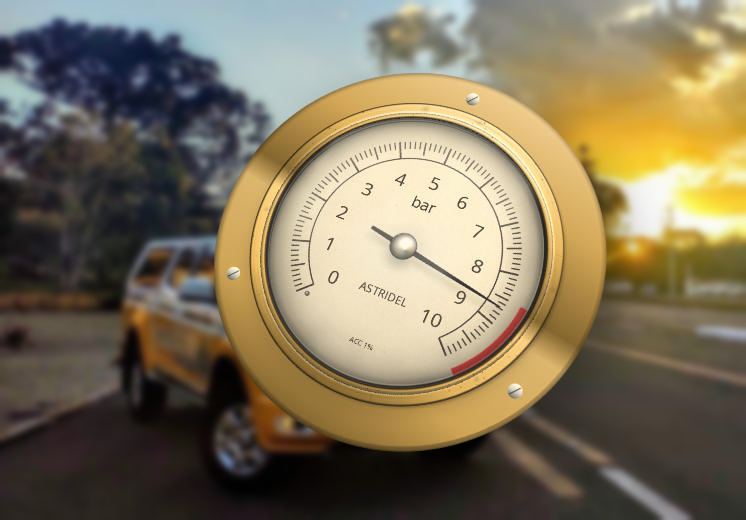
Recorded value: 8.7 (bar)
